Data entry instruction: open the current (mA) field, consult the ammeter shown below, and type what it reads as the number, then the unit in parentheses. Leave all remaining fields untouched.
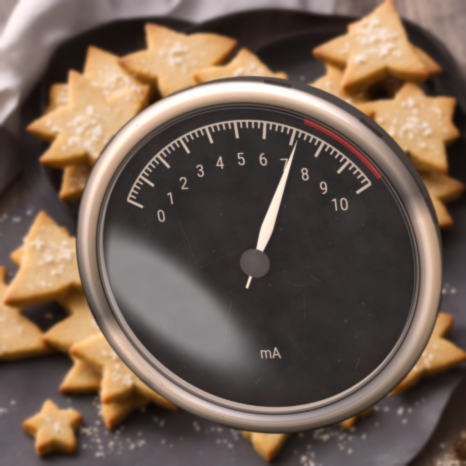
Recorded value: 7.2 (mA)
